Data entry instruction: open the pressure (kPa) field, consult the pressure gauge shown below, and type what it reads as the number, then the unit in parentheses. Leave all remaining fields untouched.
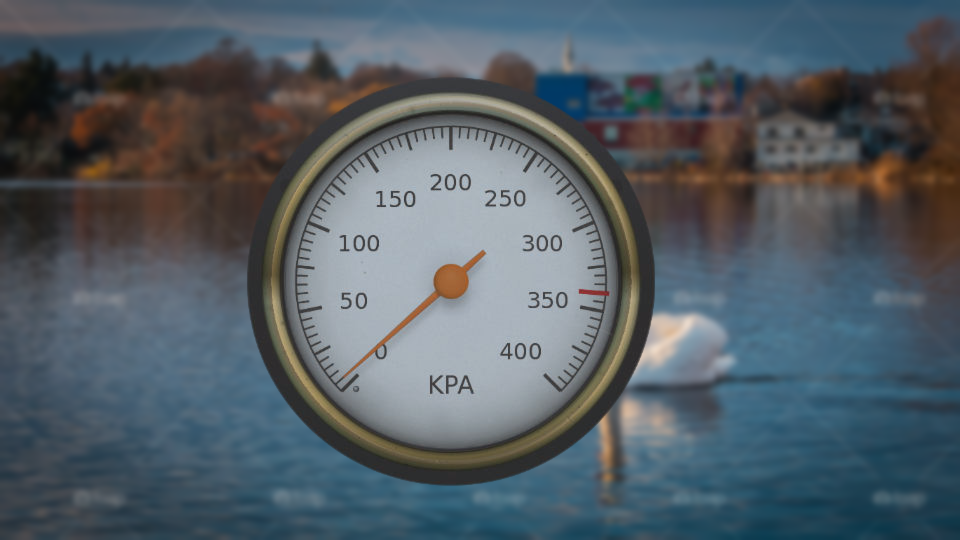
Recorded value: 5 (kPa)
